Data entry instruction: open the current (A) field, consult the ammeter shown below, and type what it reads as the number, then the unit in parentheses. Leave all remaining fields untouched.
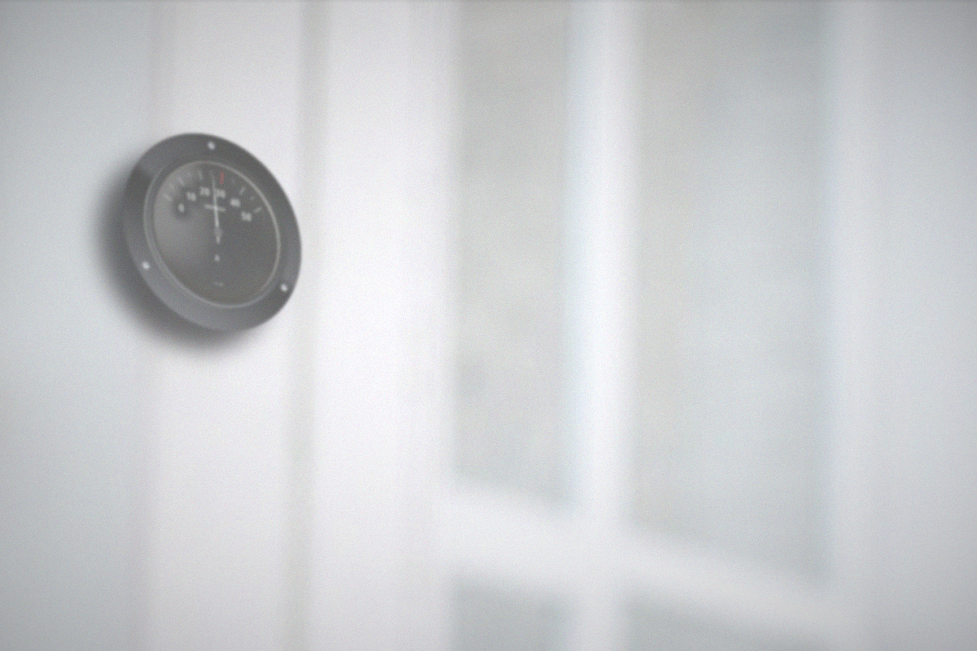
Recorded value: 25 (A)
